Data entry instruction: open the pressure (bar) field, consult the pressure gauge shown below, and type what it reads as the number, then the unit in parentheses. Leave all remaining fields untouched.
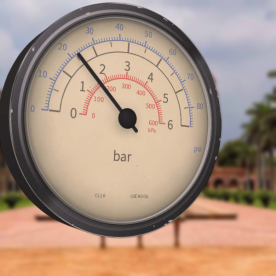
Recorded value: 1.5 (bar)
